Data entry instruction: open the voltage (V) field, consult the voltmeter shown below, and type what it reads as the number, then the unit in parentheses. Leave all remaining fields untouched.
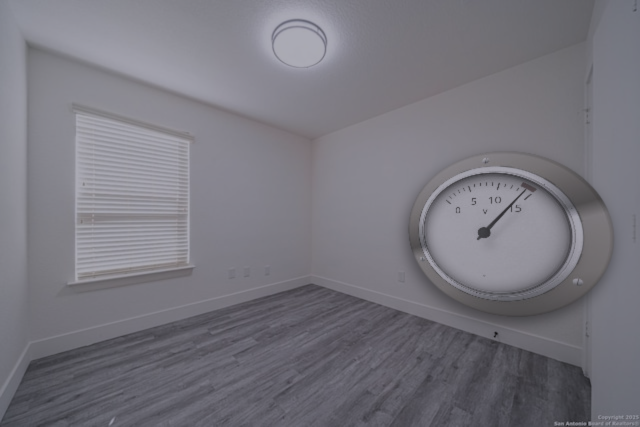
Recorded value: 14 (V)
